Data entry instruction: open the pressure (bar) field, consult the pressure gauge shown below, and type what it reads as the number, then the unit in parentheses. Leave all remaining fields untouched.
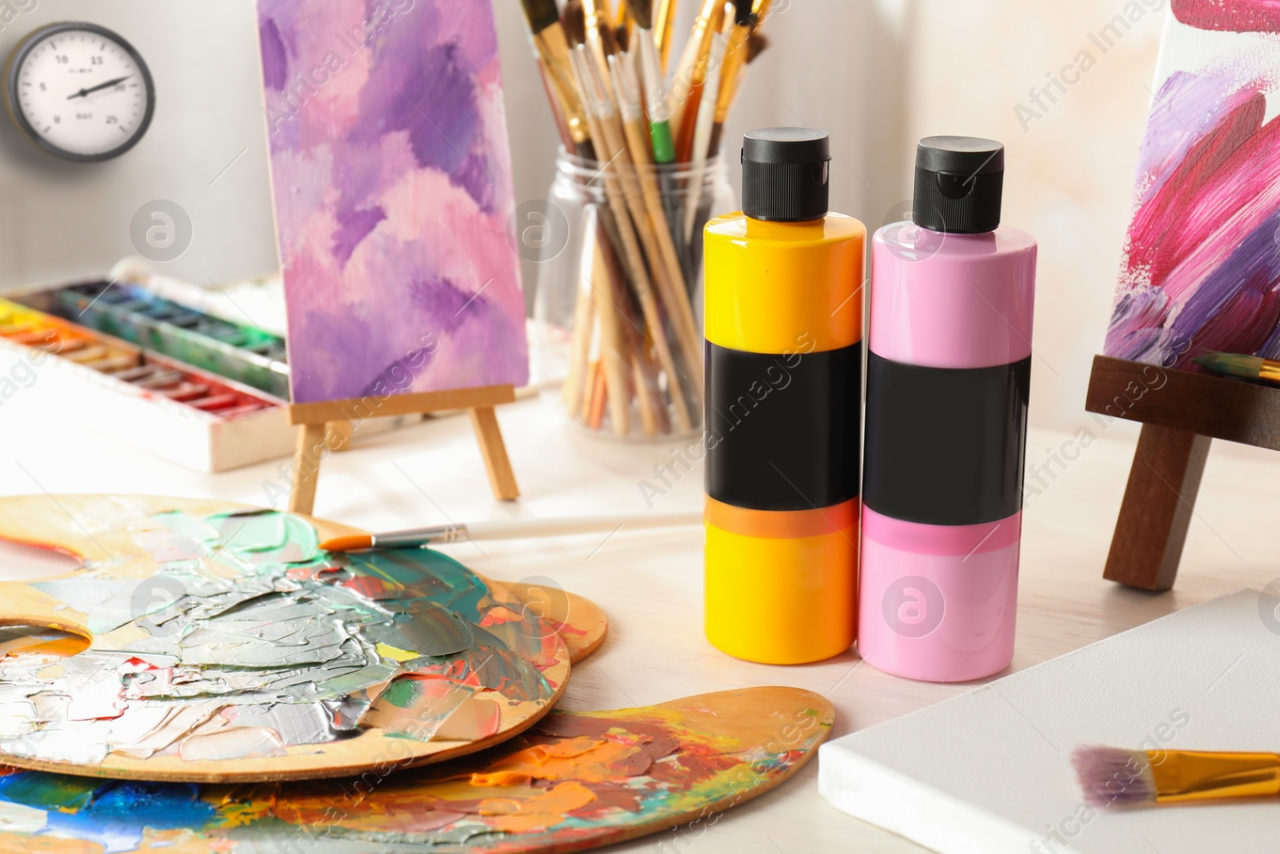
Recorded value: 19 (bar)
